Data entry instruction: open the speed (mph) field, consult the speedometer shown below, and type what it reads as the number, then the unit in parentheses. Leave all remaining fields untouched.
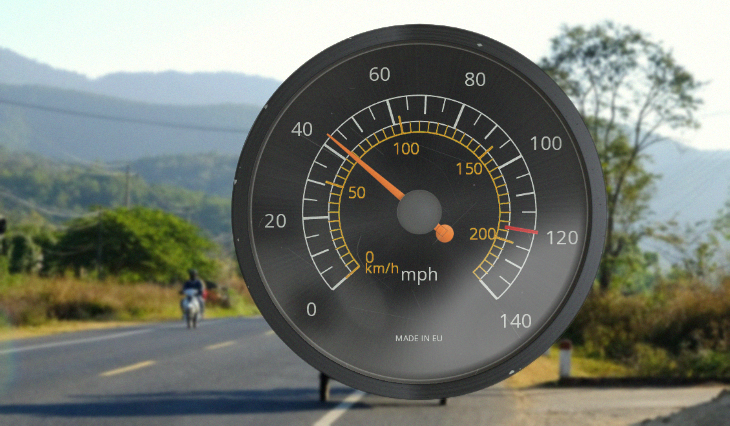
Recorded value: 42.5 (mph)
